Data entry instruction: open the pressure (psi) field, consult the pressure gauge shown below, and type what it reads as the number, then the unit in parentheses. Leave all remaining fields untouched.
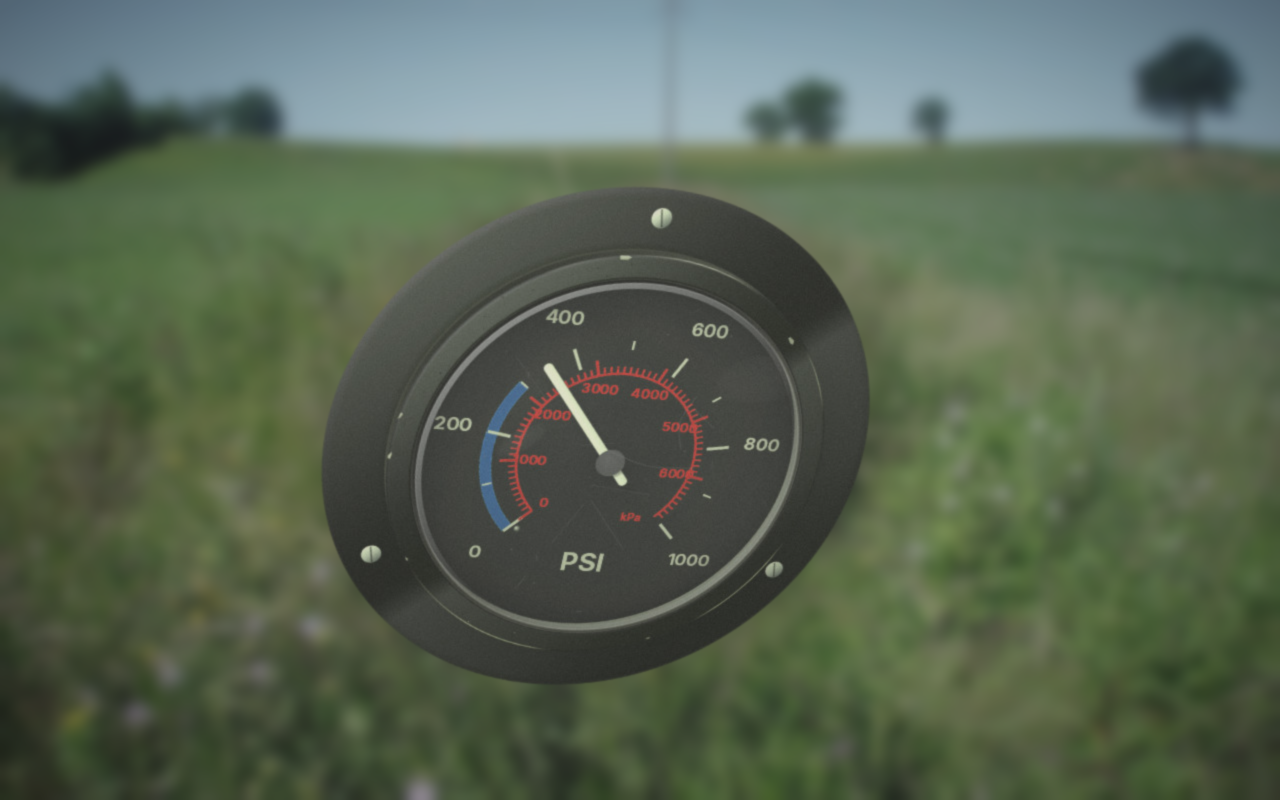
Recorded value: 350 (psi)
